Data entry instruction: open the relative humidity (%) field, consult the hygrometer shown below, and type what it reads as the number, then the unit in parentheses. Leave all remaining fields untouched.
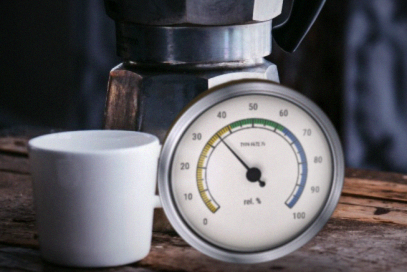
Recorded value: 35 (%)
